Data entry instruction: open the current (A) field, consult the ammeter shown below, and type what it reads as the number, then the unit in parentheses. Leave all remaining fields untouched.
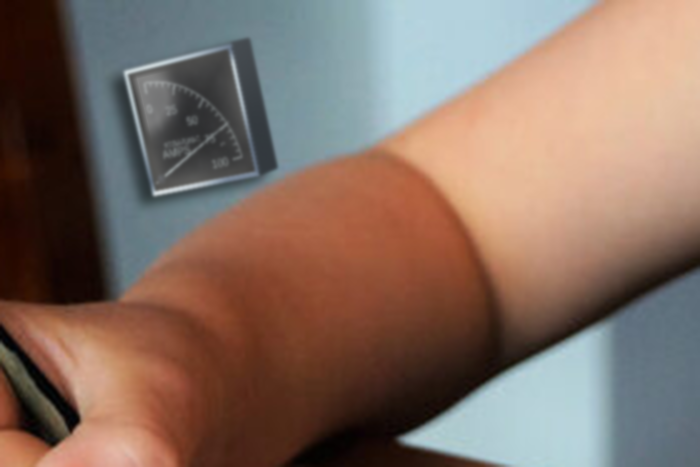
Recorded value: 75 (A)
